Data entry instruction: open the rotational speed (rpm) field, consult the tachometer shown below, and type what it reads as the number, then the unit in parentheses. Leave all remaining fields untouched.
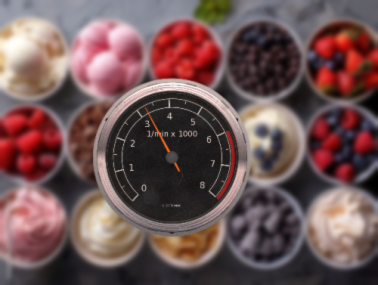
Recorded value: 3250 (rpm)
